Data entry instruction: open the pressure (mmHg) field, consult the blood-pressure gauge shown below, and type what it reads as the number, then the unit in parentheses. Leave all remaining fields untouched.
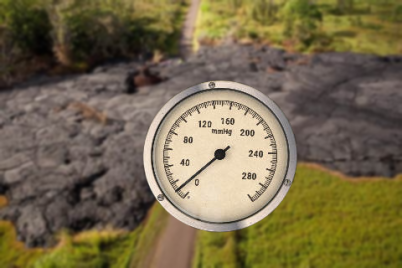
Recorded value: 10 (mmHg)
